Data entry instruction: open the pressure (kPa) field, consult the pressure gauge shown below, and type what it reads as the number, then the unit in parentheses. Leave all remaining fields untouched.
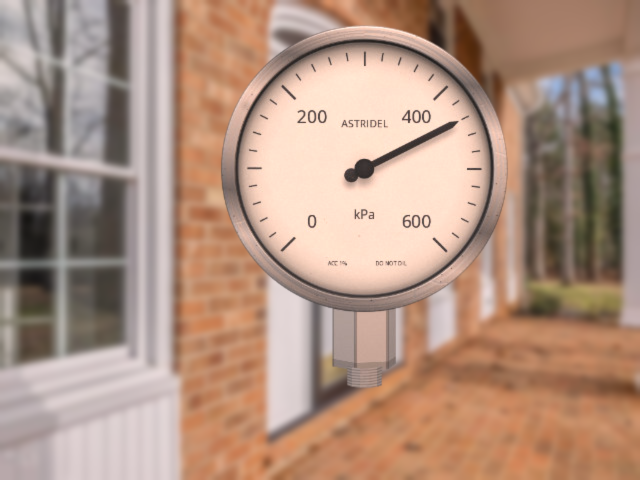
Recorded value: 440 (kPa)
